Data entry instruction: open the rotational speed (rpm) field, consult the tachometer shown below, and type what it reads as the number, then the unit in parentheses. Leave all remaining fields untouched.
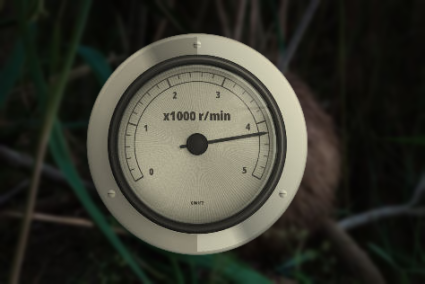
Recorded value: 4200 (rpm)
